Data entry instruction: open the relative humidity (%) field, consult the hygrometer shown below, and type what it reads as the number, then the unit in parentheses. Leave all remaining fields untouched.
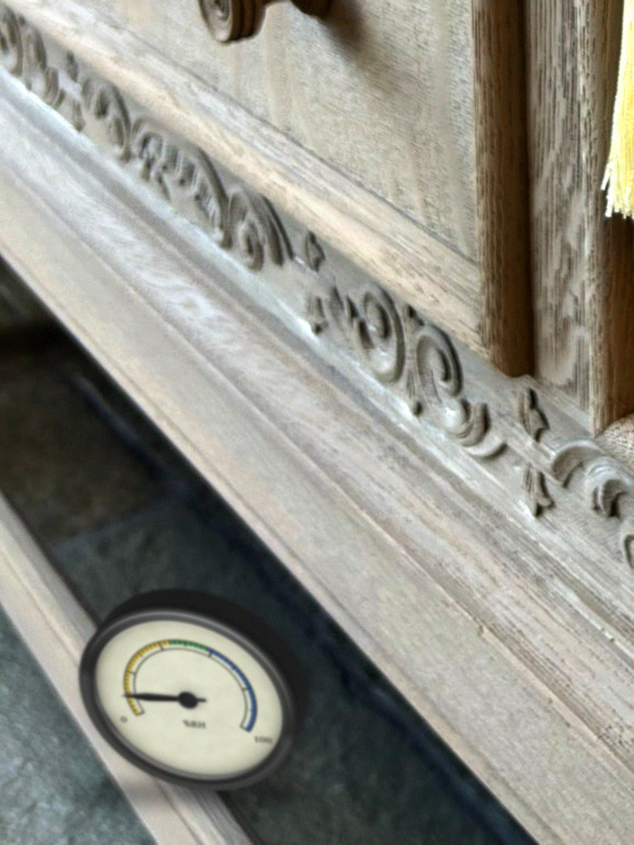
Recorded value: 10 (%)
